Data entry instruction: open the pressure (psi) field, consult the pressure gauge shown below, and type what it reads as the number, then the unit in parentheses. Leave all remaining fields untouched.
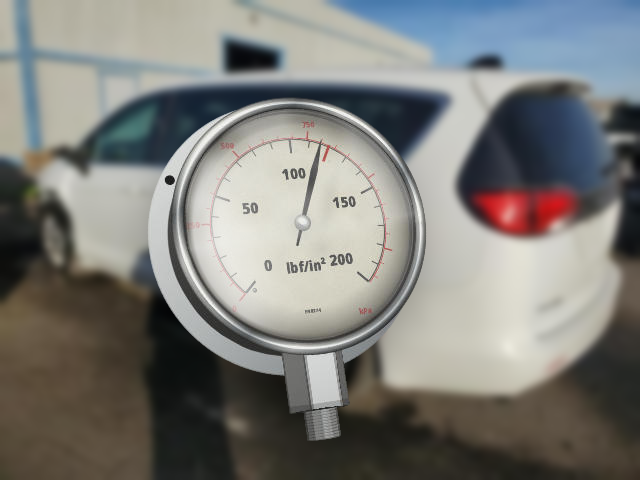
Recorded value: 115 (psi)
